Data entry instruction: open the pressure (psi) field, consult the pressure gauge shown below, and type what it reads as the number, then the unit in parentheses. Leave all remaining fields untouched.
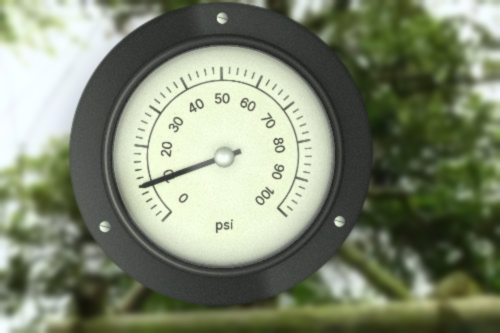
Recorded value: 10 (psi)
